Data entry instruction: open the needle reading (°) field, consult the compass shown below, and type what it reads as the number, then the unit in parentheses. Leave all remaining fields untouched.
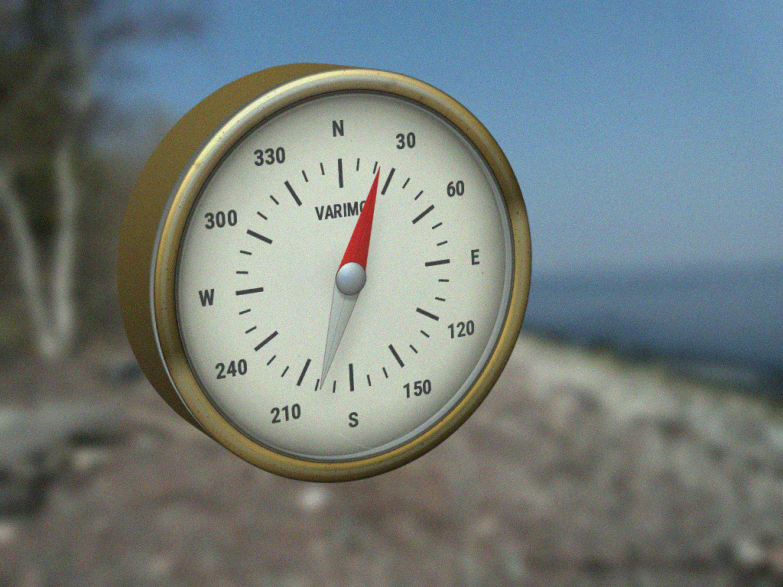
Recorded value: 20 (°)
